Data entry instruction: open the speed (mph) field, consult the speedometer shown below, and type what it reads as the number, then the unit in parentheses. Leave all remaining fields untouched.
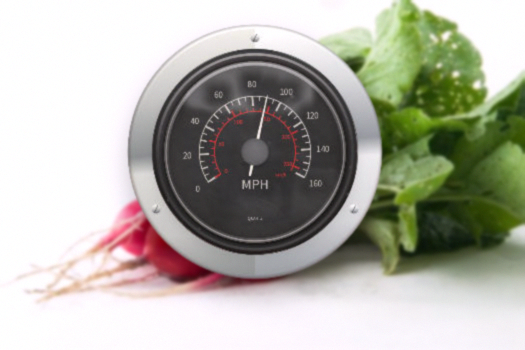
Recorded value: 90 (mph)
